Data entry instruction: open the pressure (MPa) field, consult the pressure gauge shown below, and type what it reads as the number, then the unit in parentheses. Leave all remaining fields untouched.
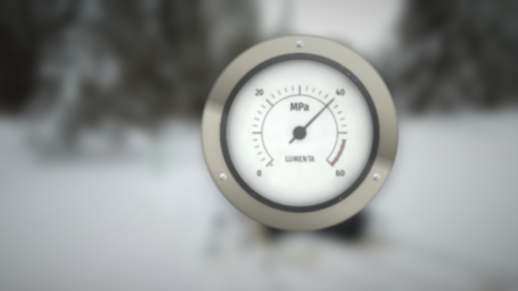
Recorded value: 40 (MPa)
